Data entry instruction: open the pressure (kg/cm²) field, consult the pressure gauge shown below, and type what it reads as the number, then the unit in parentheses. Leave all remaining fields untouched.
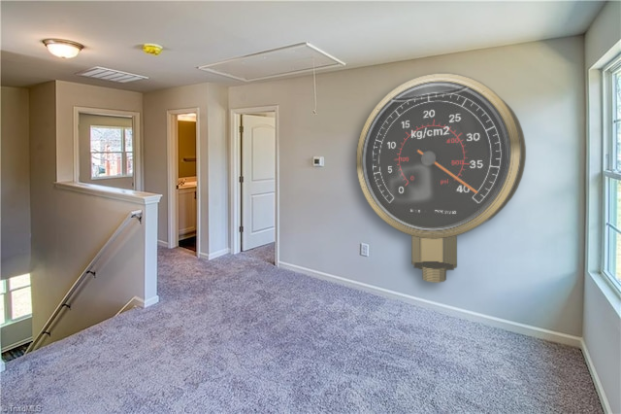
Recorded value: 39 (kg/cm²)
